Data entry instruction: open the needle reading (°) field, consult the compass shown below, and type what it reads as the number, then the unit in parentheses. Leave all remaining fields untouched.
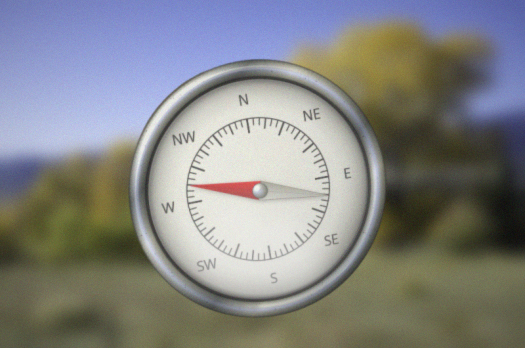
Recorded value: 285 (°)
